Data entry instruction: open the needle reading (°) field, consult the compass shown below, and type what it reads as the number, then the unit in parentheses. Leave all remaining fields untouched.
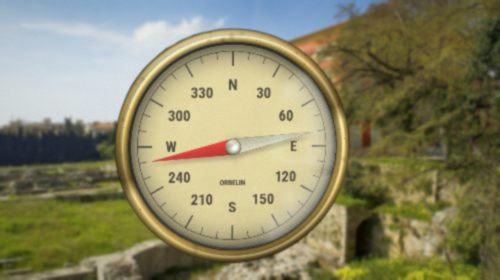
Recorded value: 260 (°)
